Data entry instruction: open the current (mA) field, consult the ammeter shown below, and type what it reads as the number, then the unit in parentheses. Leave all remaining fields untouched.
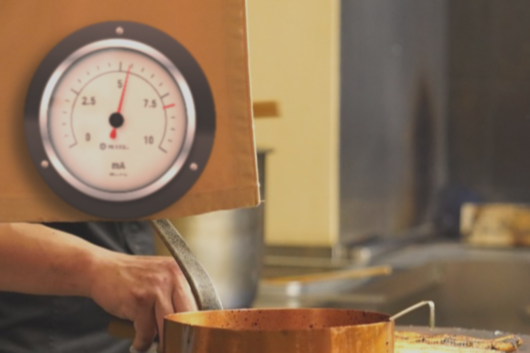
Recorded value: 5.5 (mA)
